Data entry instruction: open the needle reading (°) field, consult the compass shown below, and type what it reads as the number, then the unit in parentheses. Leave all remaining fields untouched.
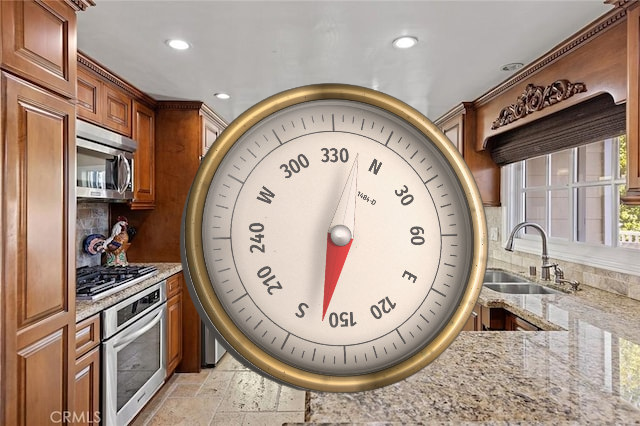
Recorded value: 165 (°)
